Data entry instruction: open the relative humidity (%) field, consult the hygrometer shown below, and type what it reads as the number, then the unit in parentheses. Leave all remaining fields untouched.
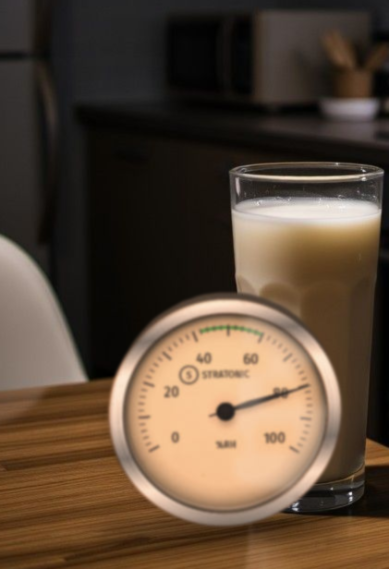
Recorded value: 80 (%)
